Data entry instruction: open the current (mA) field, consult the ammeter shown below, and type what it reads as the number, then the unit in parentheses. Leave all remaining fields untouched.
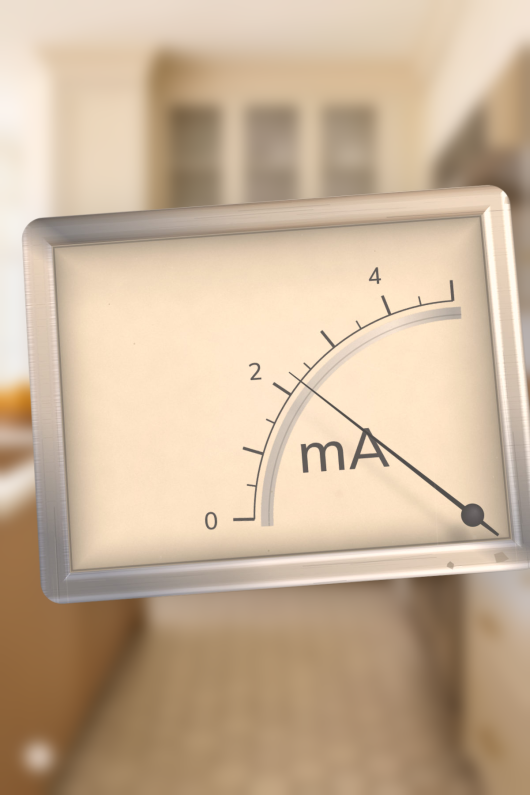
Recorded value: 2.25 (mA)
